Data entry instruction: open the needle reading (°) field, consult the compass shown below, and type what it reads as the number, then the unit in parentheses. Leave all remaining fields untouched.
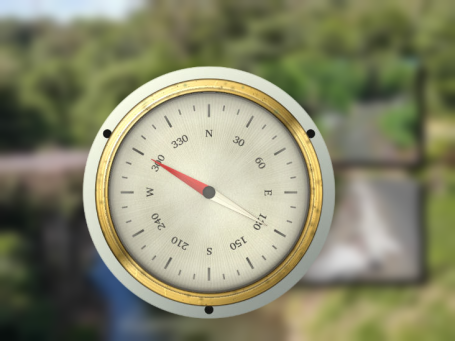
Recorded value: 300 (°)
